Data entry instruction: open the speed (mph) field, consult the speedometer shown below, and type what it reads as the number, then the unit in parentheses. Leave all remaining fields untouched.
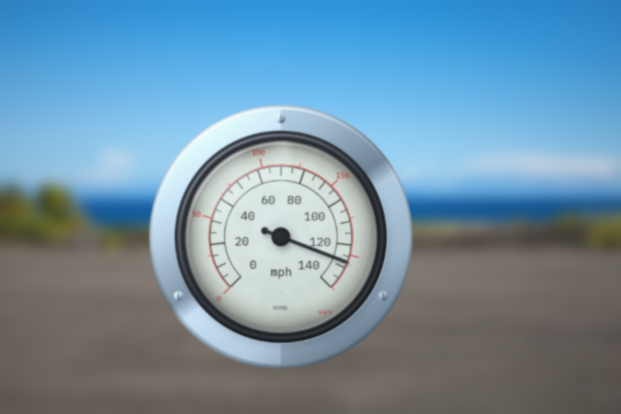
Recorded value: 127.5 (mph)
